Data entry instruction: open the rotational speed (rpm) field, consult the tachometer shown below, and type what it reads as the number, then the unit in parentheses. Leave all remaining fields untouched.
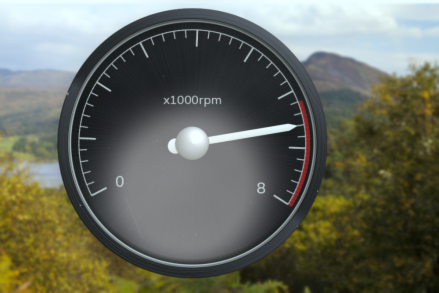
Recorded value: 6600 (rpm)
